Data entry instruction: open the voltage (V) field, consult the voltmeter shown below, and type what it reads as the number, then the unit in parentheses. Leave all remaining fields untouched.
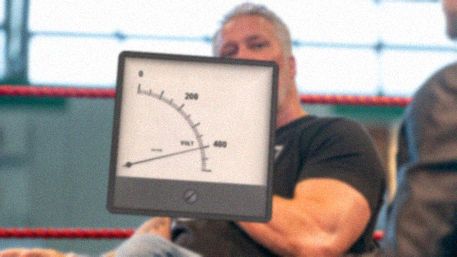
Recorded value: 400 (V)
